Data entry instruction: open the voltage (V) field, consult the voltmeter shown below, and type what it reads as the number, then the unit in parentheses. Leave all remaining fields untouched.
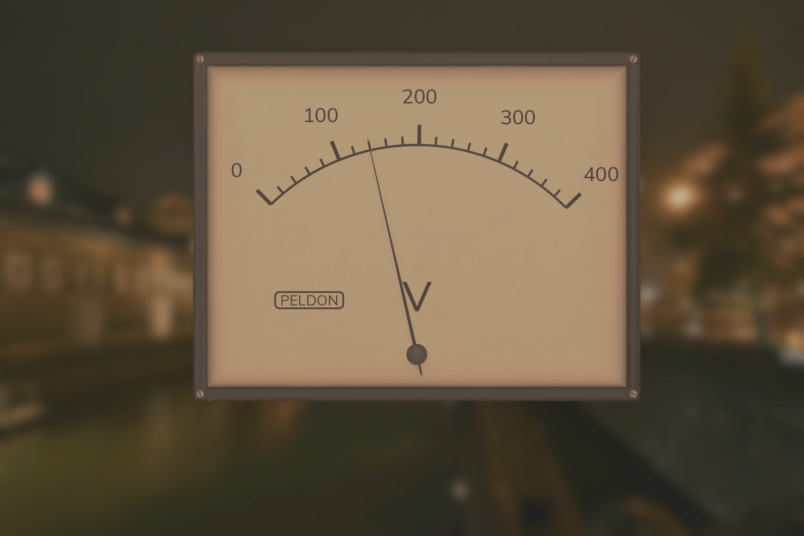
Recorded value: 140 (V)
